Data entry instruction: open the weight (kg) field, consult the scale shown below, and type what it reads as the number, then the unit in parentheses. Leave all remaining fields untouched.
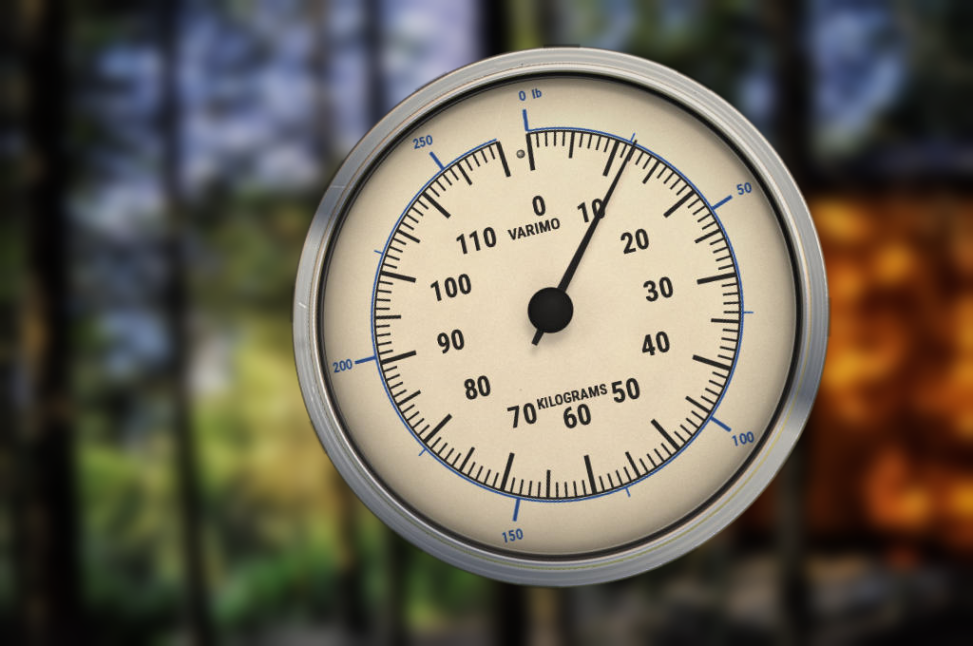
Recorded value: 12 (kg)
